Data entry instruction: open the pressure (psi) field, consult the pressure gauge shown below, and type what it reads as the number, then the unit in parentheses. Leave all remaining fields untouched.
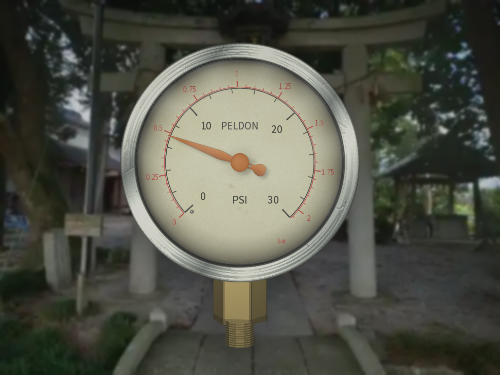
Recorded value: 7 (psi)
